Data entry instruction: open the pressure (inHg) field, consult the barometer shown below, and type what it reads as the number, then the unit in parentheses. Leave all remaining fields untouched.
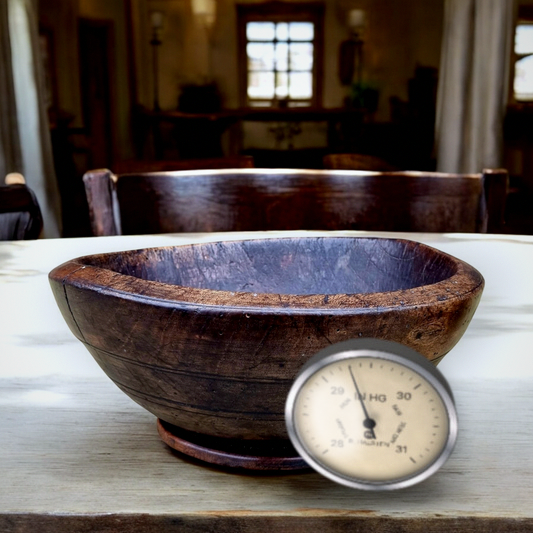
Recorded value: 29.3 (inHg)
